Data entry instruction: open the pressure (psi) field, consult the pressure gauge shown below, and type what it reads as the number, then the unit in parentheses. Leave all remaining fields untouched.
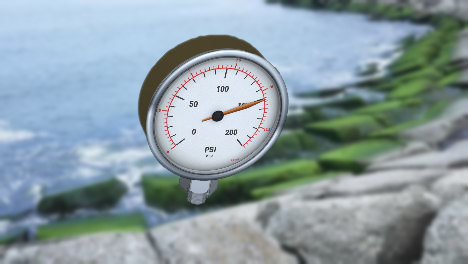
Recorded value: 150 (psi)
